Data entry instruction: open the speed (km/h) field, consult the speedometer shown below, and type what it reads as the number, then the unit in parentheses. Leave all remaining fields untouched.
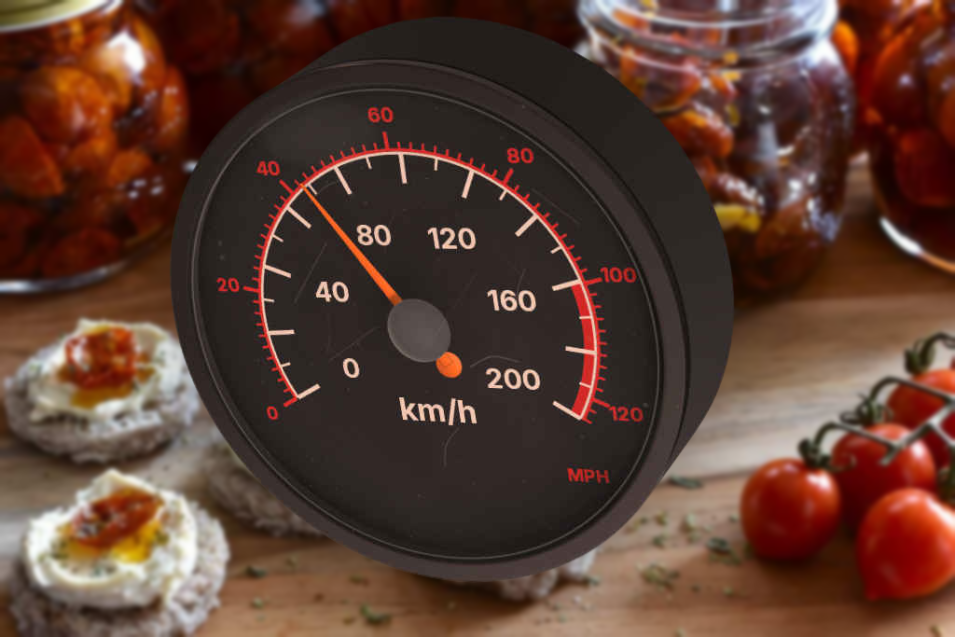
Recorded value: 70 (km/h)
